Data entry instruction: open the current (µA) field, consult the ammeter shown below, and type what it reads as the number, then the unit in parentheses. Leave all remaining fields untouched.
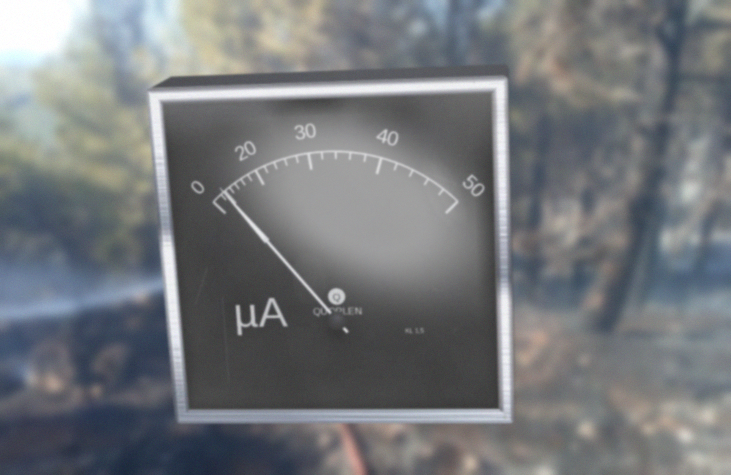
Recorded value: 10 (µA)
